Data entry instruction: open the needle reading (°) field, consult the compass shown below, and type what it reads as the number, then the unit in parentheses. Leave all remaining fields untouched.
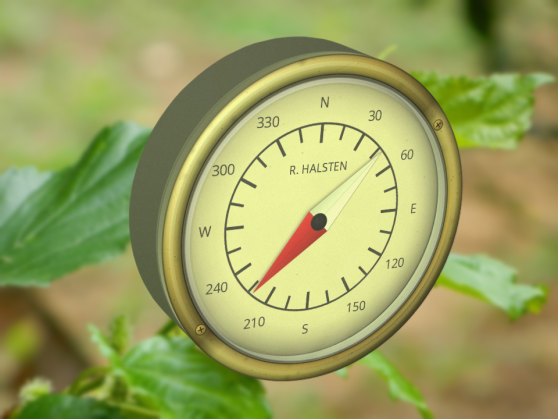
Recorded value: 225 (°)
